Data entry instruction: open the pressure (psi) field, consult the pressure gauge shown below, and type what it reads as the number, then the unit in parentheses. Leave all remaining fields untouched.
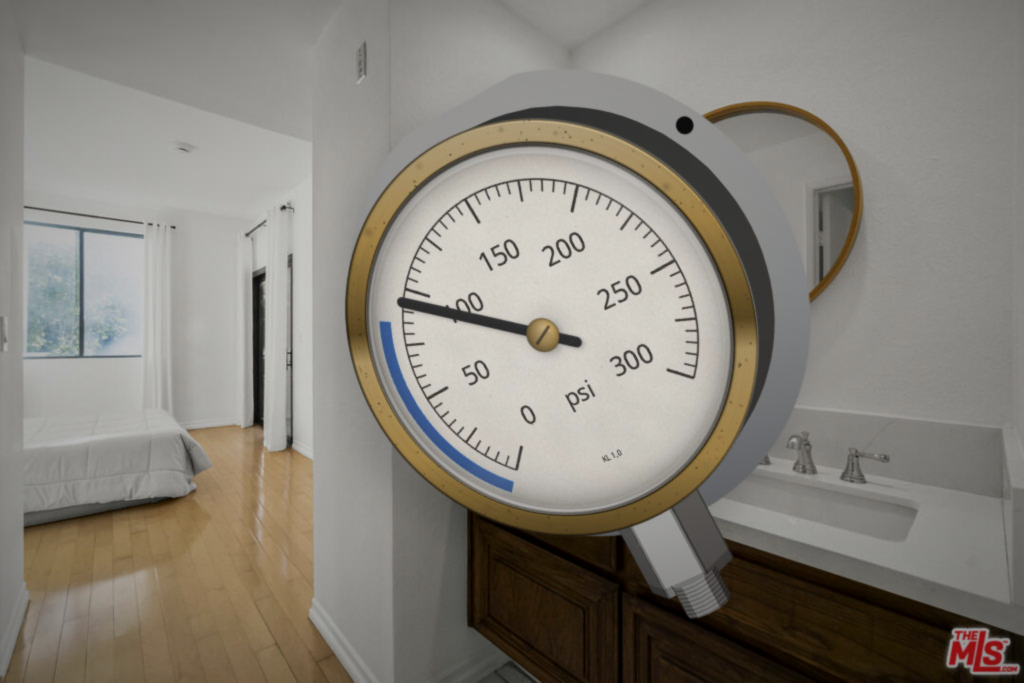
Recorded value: 95 (psi)
